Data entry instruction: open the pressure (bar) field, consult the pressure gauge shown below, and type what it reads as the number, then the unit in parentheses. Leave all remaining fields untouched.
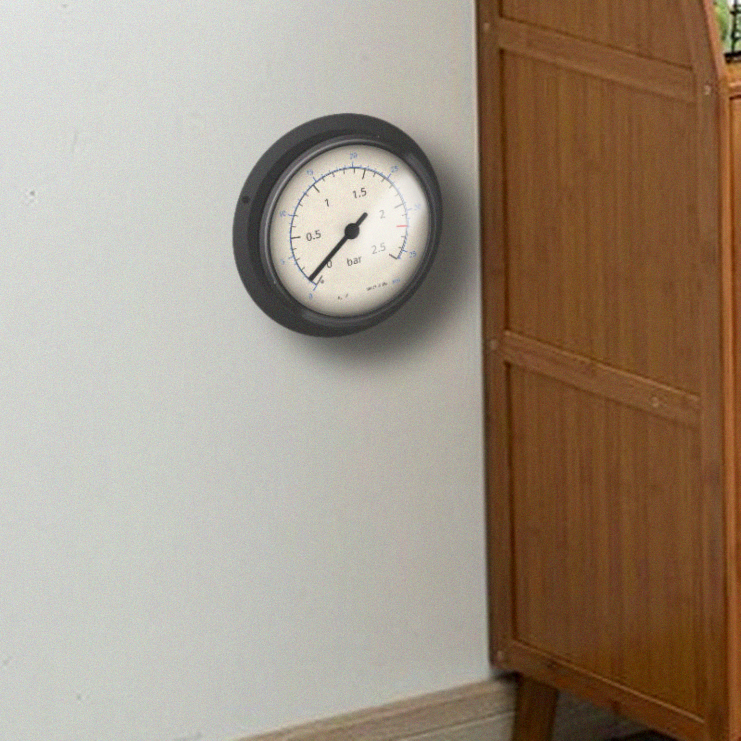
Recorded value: 0.1 (bar)
